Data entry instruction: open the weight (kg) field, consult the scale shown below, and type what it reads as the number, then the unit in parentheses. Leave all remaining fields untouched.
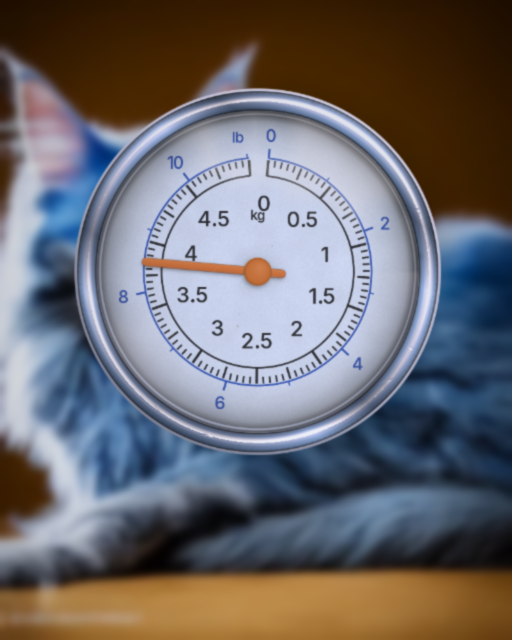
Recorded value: 3.85 (kg)
